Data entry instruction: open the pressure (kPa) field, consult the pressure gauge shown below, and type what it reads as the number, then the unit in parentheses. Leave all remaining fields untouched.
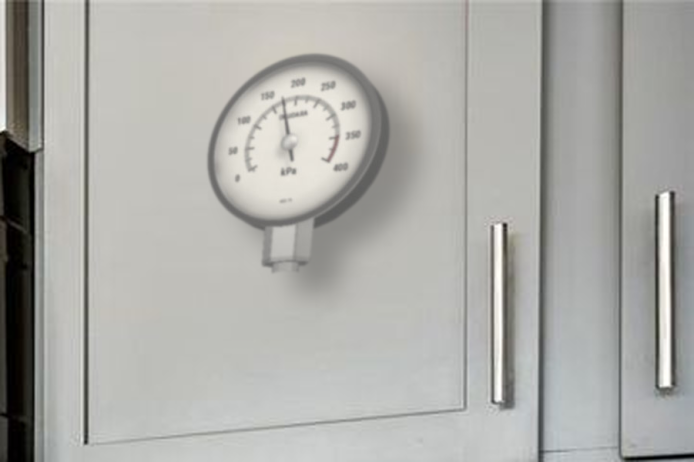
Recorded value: 175 (kPa)
